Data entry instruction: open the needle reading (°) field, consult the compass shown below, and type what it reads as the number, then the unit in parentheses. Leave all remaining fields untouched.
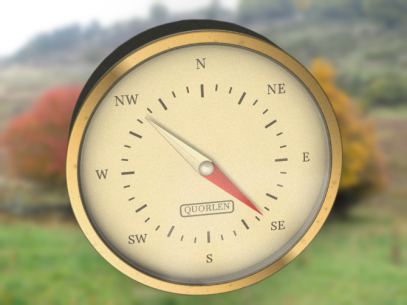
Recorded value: 135 (°)
